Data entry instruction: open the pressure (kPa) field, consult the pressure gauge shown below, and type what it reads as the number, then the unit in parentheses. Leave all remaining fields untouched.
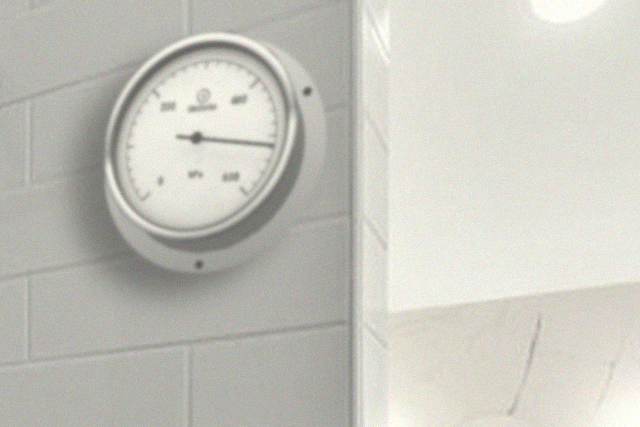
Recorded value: 520 (kPa)
